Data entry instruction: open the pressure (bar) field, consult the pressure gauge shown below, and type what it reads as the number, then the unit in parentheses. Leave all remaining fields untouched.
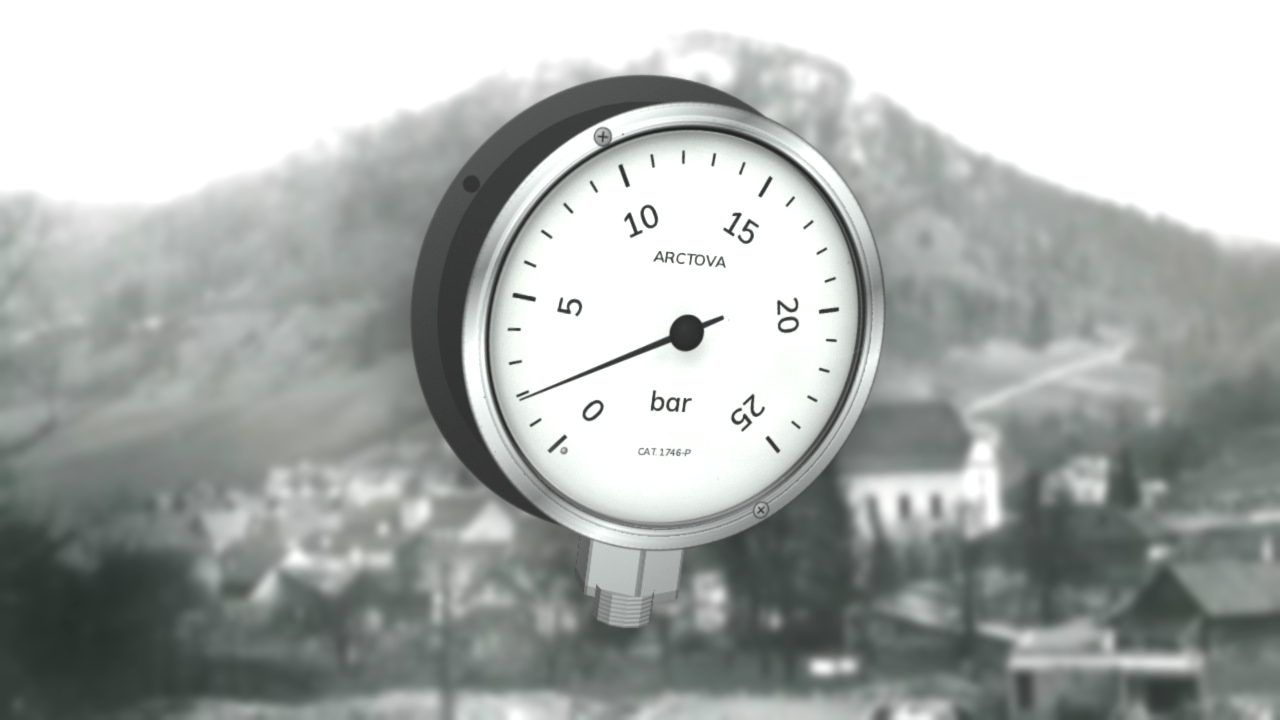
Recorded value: 2 (bar)
